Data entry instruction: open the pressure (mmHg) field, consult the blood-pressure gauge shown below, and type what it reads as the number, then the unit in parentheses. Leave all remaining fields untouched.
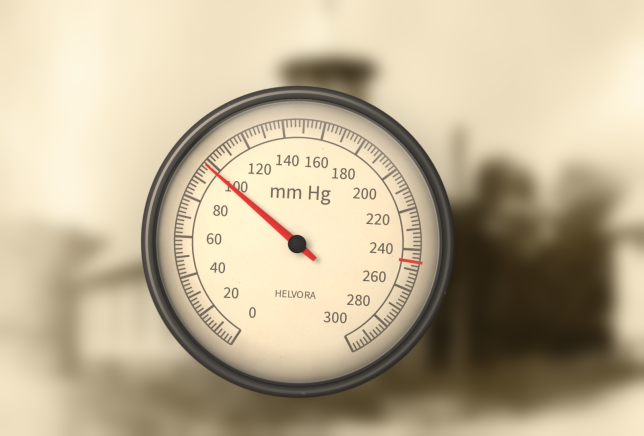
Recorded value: 98 (mmHg)
